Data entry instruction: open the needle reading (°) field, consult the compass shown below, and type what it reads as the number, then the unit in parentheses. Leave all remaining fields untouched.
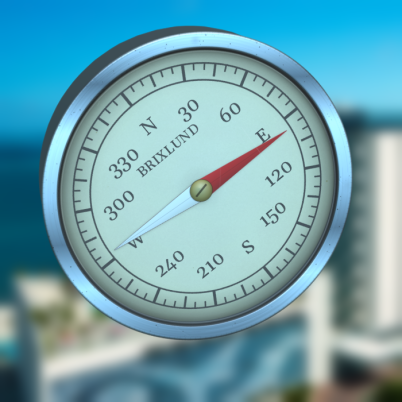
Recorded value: 95 (°)
